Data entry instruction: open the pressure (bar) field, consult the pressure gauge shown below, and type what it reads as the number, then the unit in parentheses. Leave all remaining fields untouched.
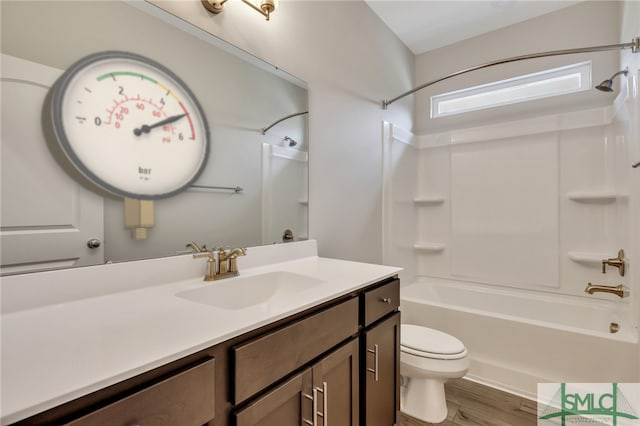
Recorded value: 5 (bar)
